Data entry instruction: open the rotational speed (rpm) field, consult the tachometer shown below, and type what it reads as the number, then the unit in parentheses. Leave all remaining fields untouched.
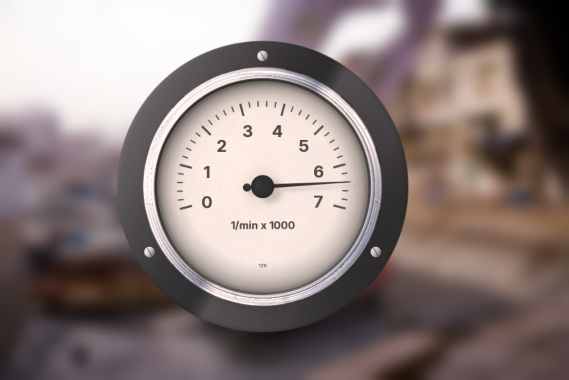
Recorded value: 6400 (rpm)
